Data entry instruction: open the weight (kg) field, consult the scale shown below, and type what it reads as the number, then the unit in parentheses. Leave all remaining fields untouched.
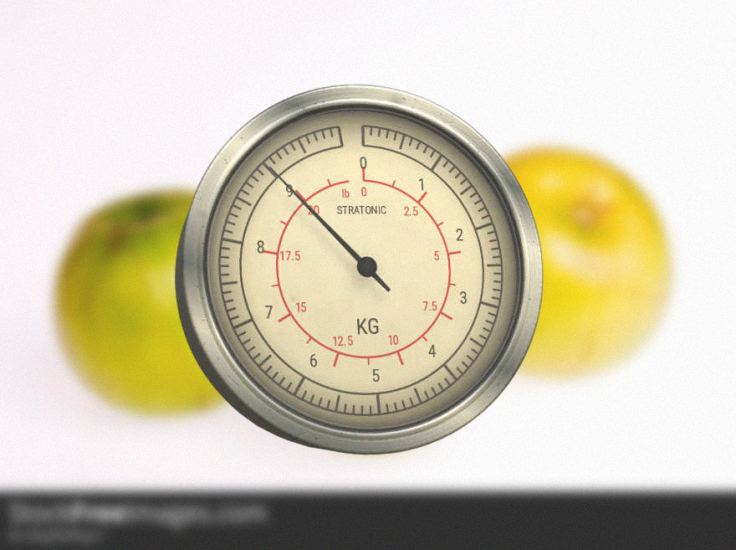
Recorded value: 9 (kg)
